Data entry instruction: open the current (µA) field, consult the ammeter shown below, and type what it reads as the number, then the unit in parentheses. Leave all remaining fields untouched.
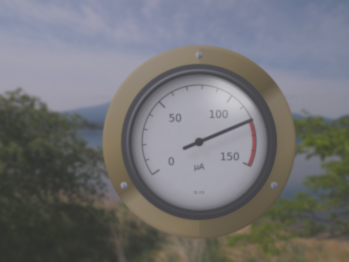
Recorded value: 120 (µA)
